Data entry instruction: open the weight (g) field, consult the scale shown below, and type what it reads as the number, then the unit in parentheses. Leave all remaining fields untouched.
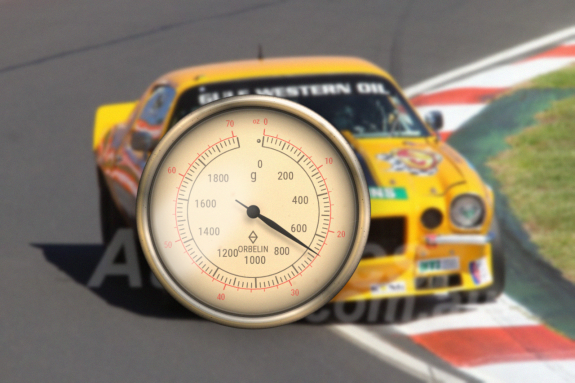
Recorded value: 680 (g)
